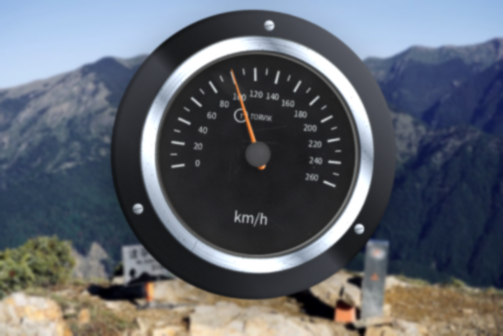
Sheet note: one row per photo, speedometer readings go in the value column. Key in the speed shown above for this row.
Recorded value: 100 km/h
